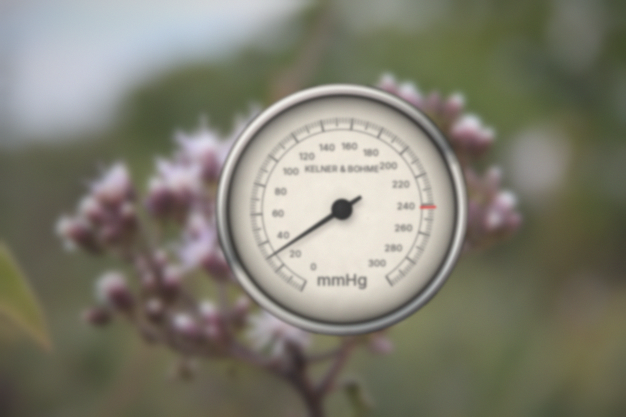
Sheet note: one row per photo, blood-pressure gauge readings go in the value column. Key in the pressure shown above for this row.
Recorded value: 30 mmHg
